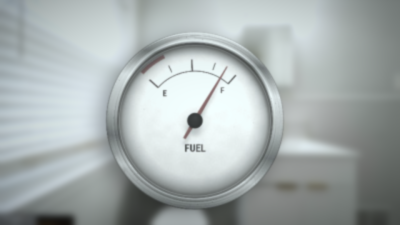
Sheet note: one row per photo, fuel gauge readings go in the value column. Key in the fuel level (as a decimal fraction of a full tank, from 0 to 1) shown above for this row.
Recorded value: 0.875
